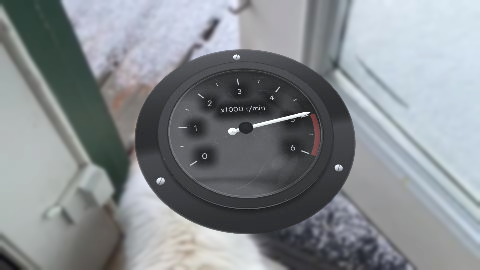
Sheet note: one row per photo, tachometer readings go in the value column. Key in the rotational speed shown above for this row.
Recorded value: 5000 rpm
